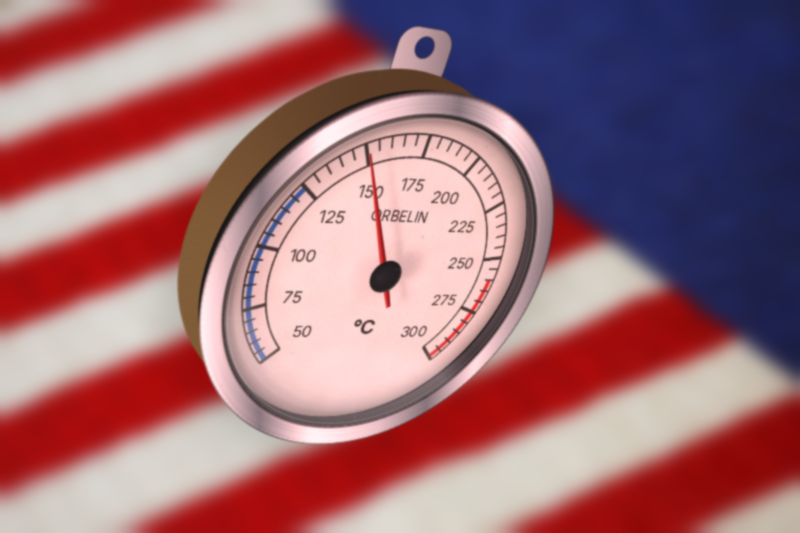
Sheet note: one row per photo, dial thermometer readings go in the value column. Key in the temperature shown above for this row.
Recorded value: 150 °C
